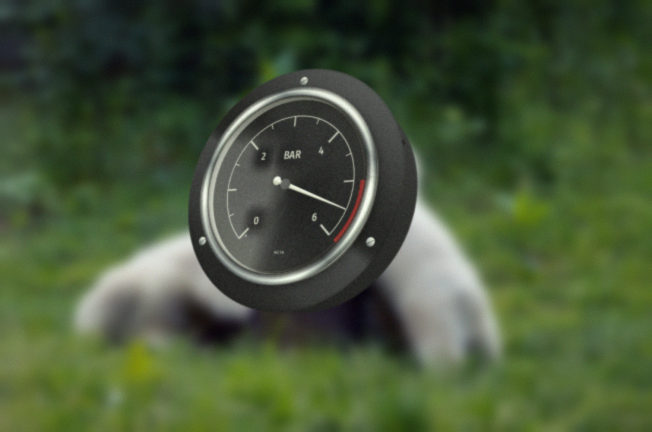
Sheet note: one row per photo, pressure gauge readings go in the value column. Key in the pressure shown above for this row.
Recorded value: 5.5 bar
